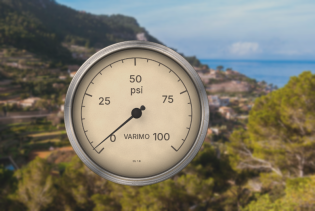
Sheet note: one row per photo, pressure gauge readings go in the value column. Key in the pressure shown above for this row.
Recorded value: 2.5 psi
